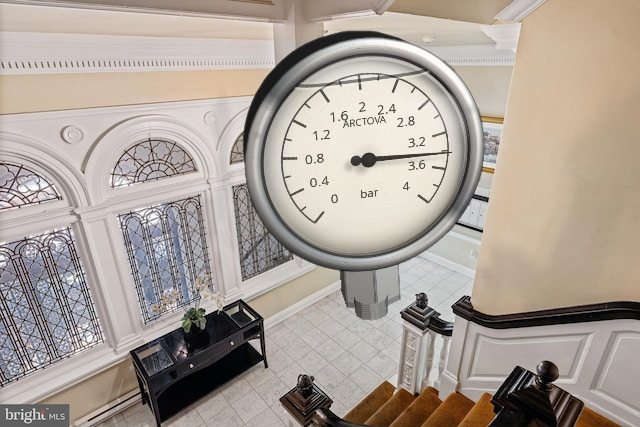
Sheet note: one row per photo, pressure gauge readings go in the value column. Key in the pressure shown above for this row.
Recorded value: 3.4 bar
